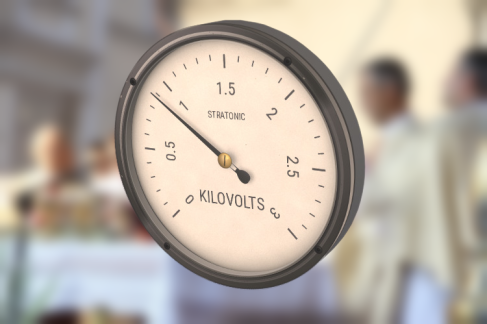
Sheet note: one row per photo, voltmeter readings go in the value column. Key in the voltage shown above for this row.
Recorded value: 0.9 kV
